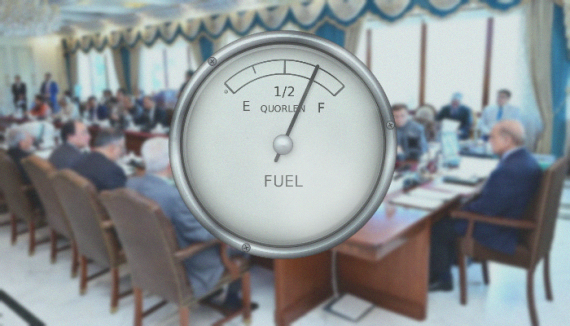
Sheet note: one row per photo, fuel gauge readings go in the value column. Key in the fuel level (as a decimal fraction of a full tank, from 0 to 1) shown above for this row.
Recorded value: 0.75
